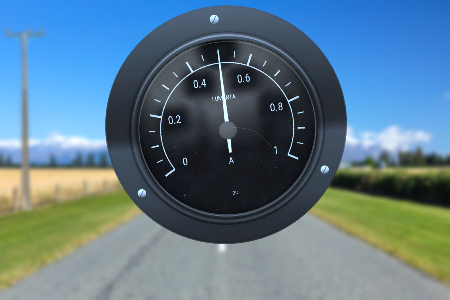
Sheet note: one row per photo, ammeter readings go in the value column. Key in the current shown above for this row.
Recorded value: 0.5 A
